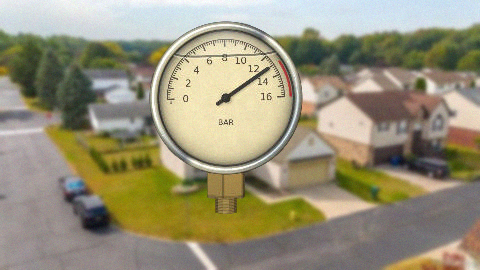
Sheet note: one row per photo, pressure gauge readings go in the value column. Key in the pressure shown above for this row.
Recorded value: 13 bar
